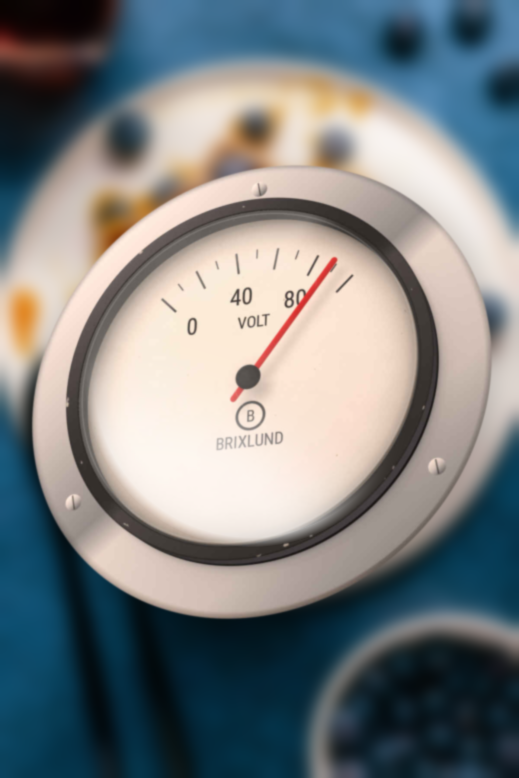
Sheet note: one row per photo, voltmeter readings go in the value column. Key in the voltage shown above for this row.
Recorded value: 90 V
